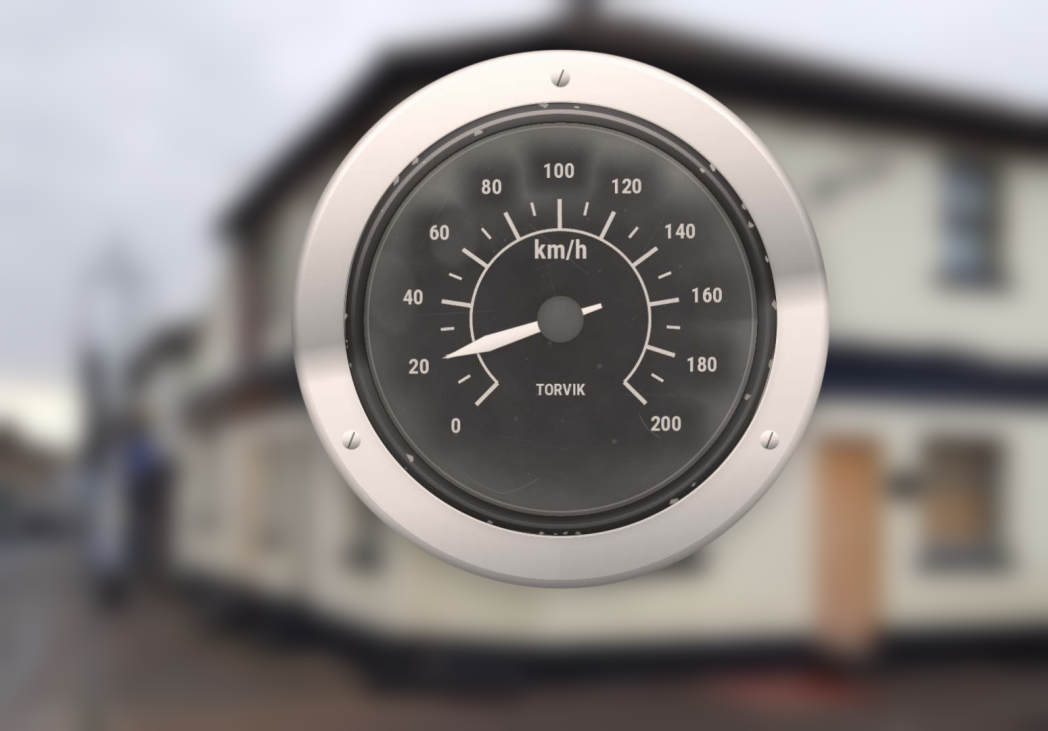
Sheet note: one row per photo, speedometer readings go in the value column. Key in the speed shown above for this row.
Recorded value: 20 km/h
